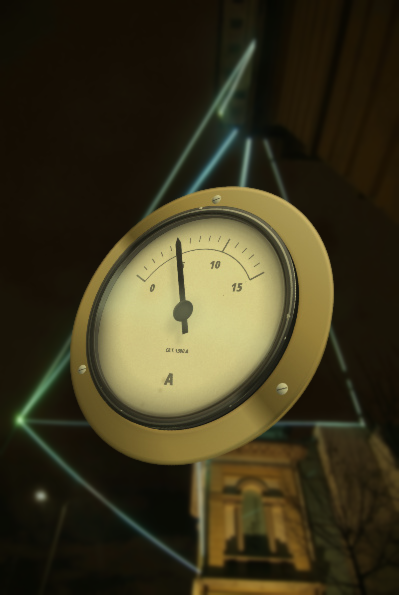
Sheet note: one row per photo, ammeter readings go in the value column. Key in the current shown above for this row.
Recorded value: 5 A
